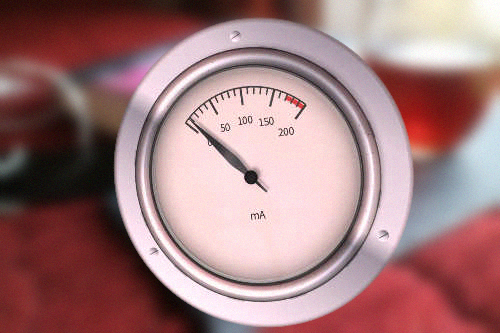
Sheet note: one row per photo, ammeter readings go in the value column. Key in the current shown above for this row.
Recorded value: 10 mA
